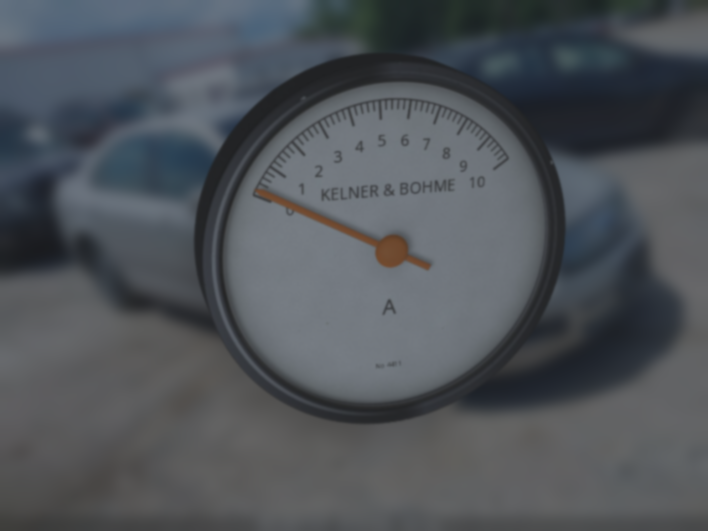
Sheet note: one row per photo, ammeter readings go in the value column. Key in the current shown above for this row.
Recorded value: 0.2 A
